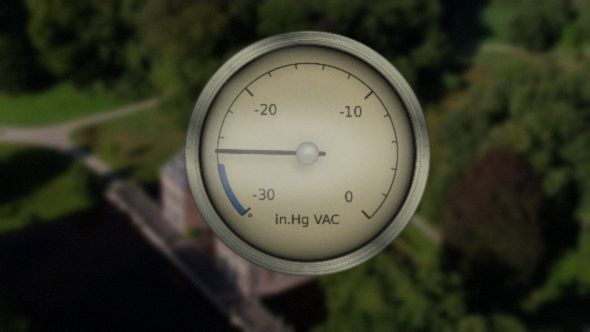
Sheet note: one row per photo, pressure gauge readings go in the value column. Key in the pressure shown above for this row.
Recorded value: -25 inHg
